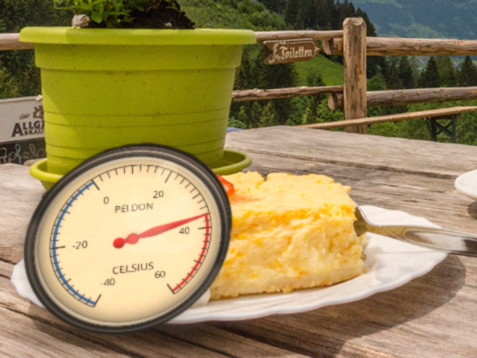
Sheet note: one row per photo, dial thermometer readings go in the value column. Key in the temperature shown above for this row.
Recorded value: 36 °C
